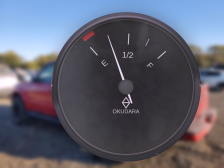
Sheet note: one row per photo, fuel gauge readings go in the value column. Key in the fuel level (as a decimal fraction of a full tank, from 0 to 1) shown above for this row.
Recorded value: 0.25
